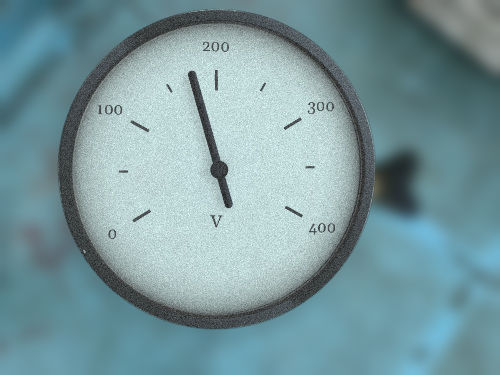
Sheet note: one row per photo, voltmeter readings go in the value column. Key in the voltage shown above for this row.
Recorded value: 175 V
